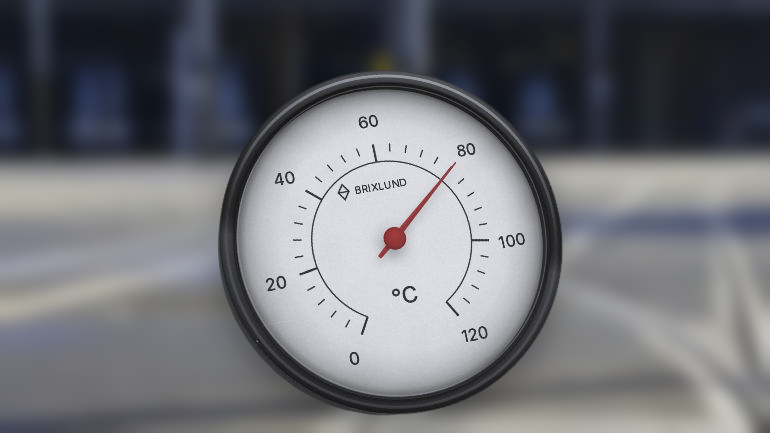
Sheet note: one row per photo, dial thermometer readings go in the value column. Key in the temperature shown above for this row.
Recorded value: 80 °C
